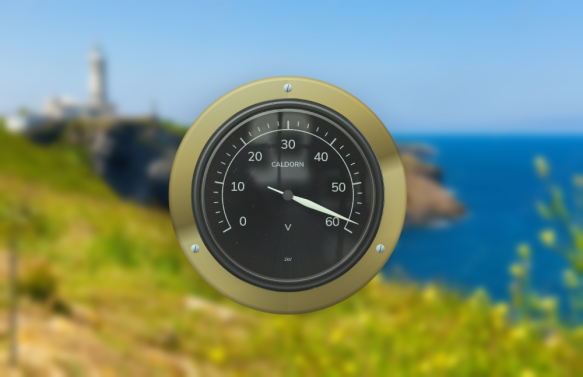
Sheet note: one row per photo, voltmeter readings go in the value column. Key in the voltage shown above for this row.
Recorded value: 58 V
